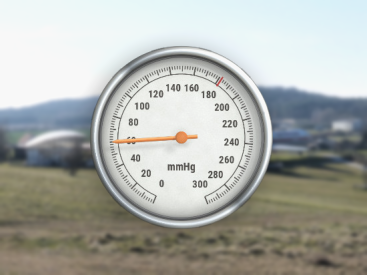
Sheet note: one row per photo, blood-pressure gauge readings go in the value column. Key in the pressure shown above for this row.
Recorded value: 60 mmHg
